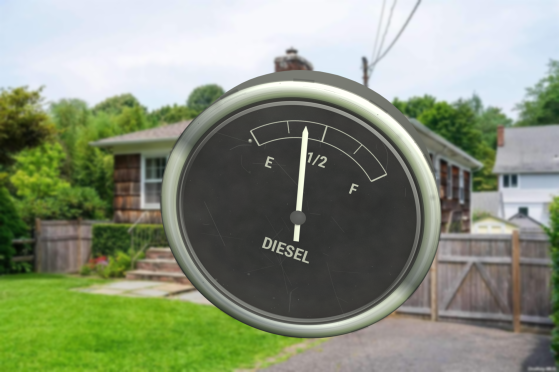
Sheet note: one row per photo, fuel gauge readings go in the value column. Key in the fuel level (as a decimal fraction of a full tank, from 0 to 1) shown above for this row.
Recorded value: 0.375
